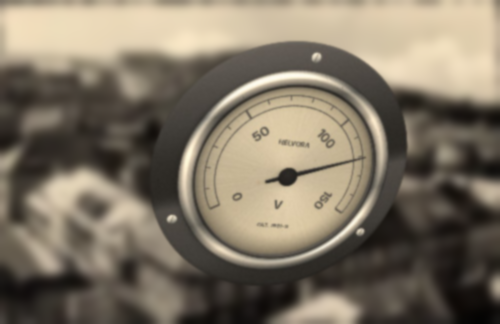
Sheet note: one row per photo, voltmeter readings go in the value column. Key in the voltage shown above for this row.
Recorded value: 120 V
